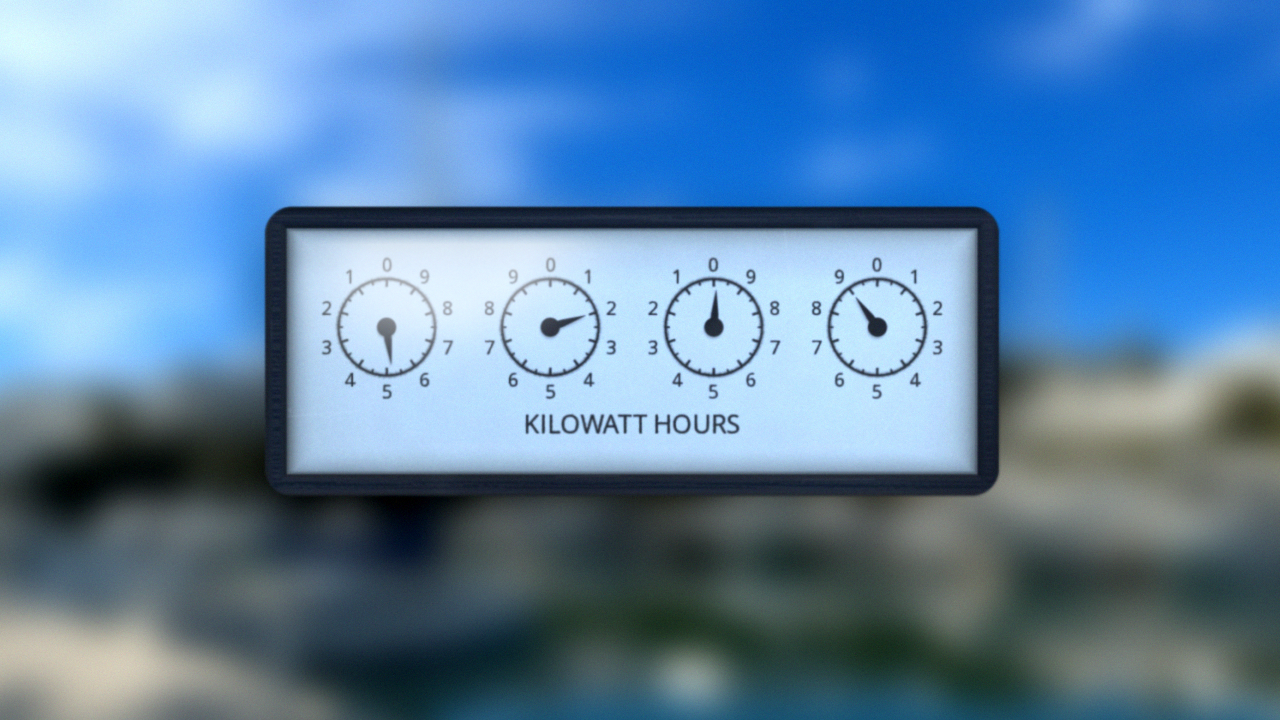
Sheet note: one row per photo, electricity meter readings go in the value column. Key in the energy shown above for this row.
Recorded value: 5199 kWh
